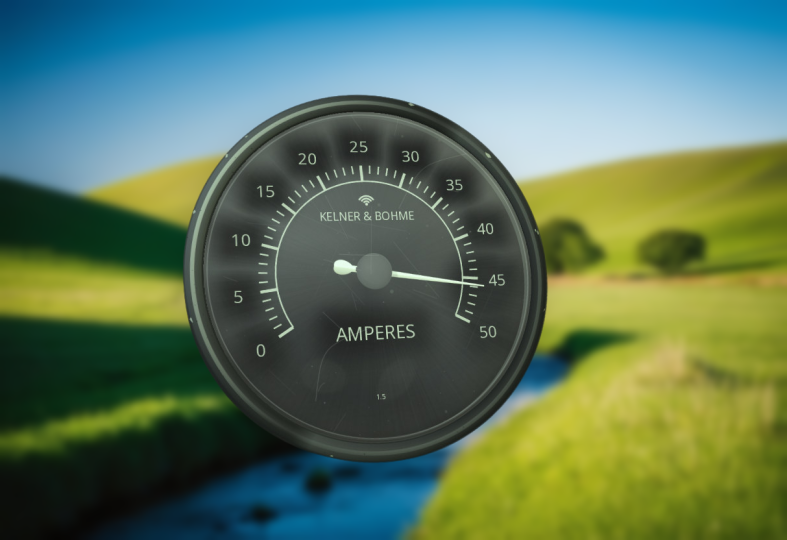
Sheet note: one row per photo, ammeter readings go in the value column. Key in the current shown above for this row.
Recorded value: 46 A
